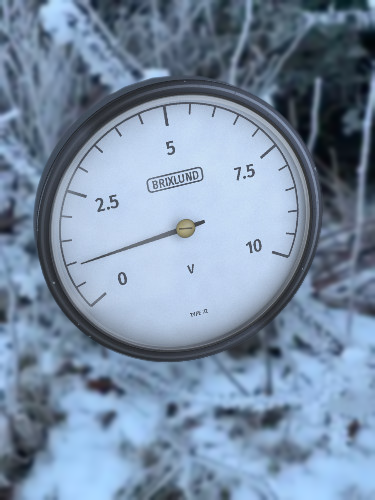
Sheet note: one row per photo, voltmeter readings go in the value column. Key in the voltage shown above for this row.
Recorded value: 1 V
